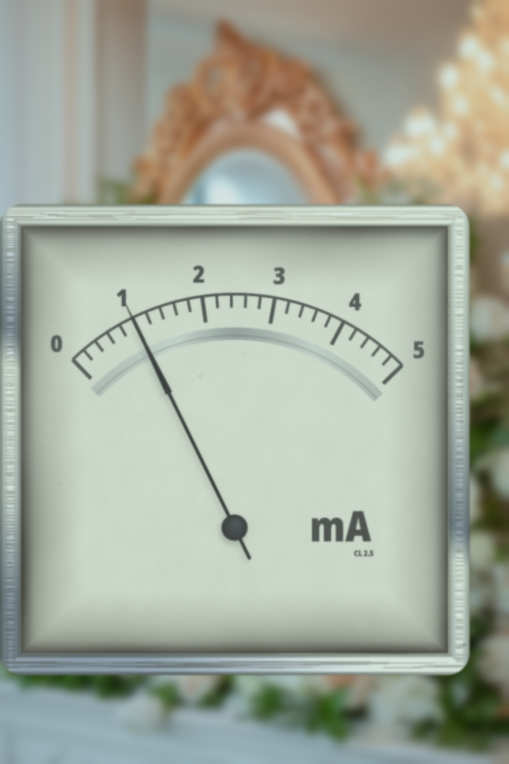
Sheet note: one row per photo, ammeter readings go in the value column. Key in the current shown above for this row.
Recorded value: 1 mA
